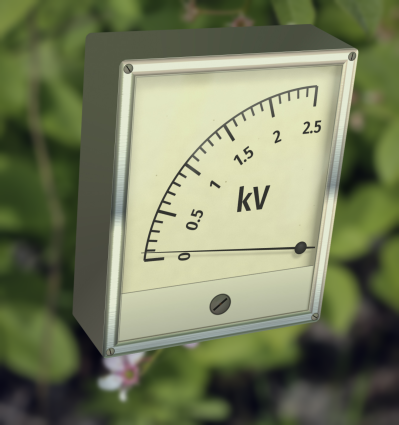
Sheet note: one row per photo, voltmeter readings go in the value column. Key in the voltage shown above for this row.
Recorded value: 0.1 kV
